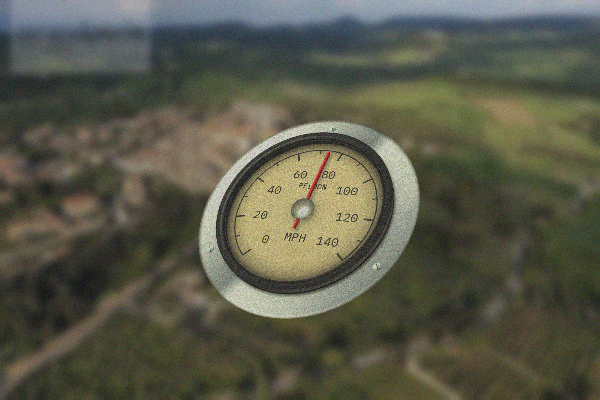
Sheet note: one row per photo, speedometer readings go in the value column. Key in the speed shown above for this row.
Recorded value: 75 mph
